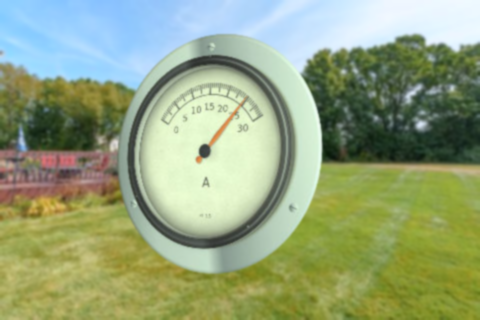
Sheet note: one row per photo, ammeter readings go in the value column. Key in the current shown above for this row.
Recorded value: 25 A
